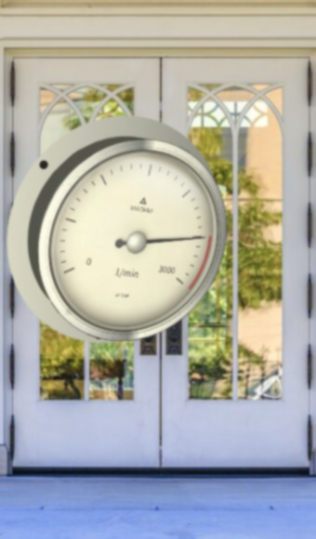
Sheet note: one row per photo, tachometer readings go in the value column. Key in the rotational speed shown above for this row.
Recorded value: 2500 rpm
